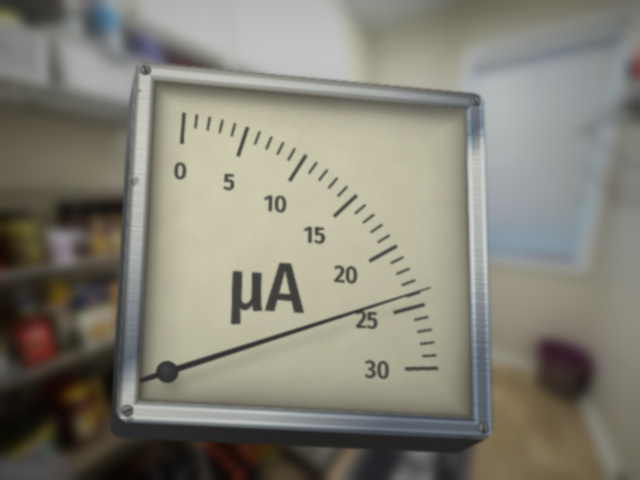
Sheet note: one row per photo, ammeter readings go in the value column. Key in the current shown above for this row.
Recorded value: 24 µA
